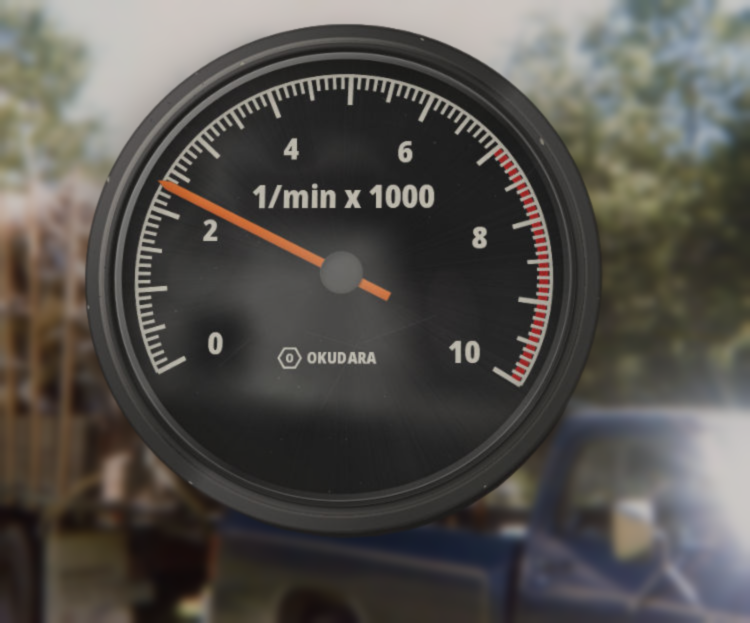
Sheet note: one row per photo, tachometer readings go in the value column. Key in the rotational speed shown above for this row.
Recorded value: 2300 rpm
